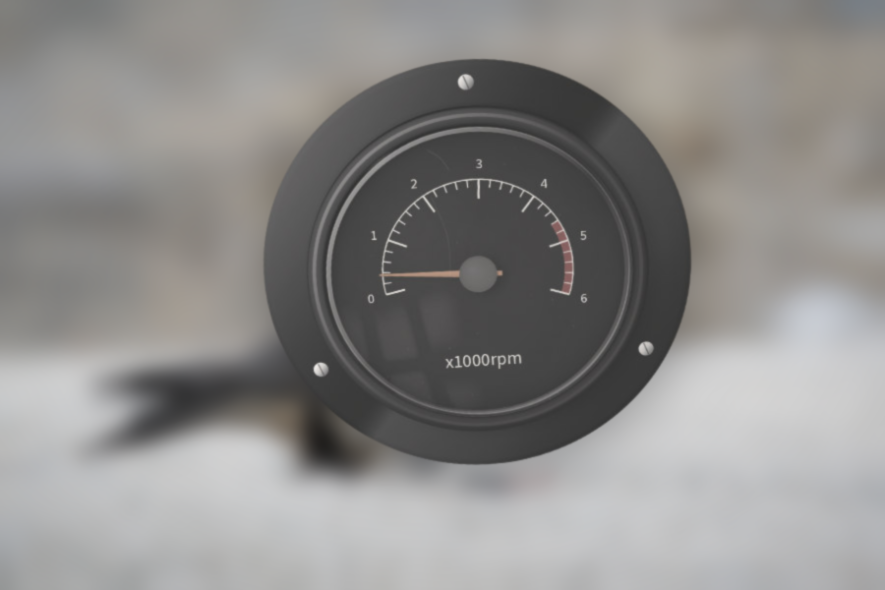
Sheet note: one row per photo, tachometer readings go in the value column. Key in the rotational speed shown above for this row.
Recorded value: 400 rpm
